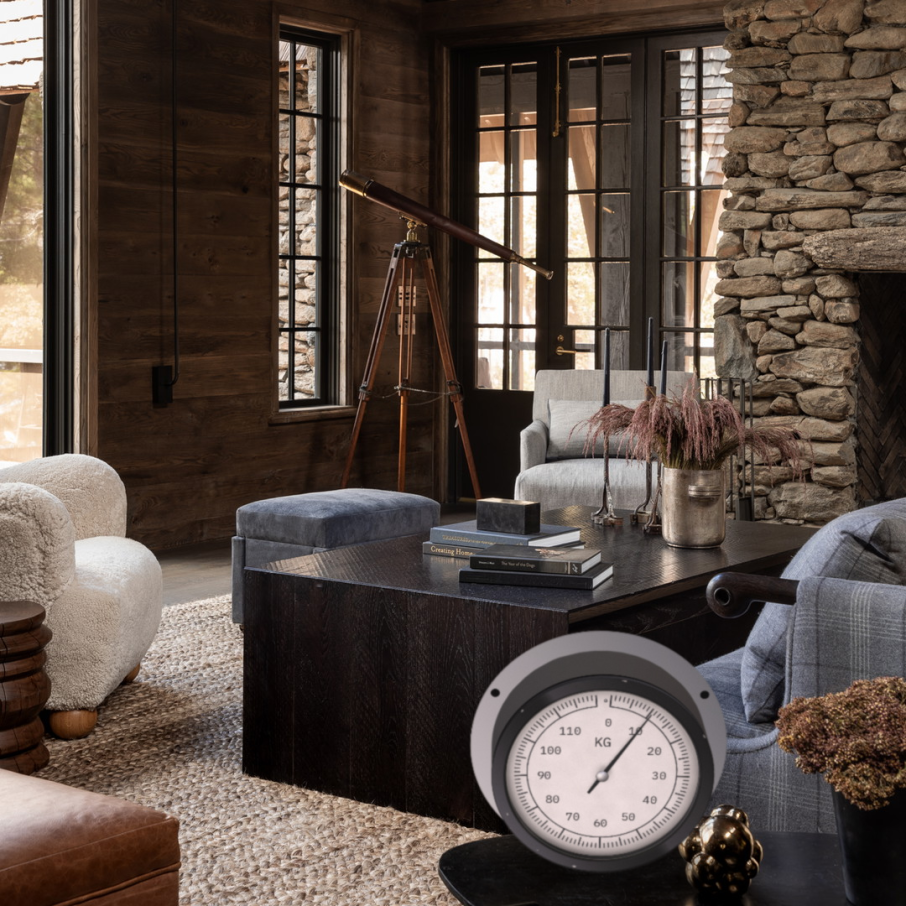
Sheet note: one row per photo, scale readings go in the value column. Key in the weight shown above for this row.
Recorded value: 10 kg
